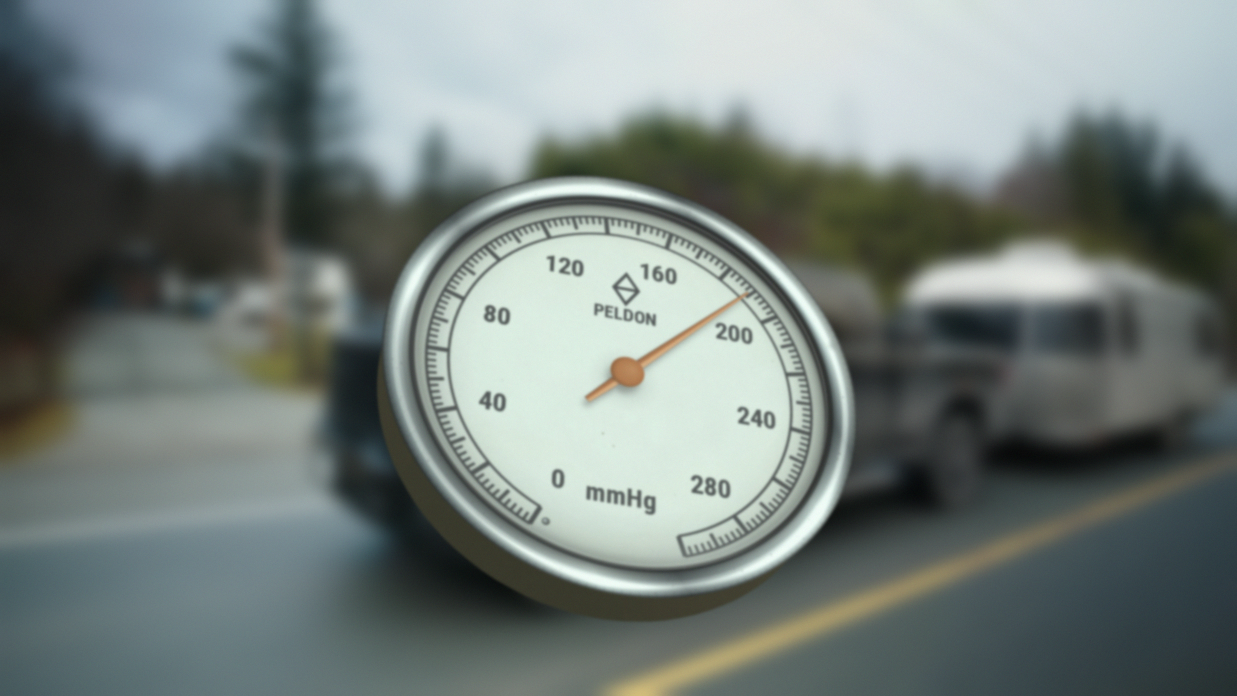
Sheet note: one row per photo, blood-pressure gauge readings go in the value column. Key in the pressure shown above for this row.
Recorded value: 190 mmHg
